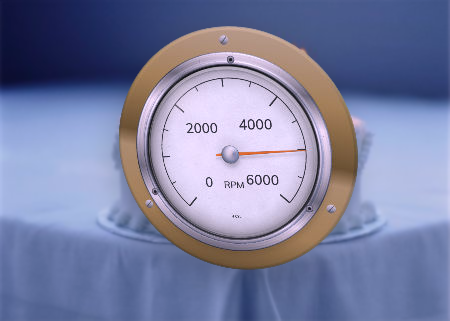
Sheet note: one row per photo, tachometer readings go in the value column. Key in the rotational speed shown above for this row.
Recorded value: 5000 rpm
